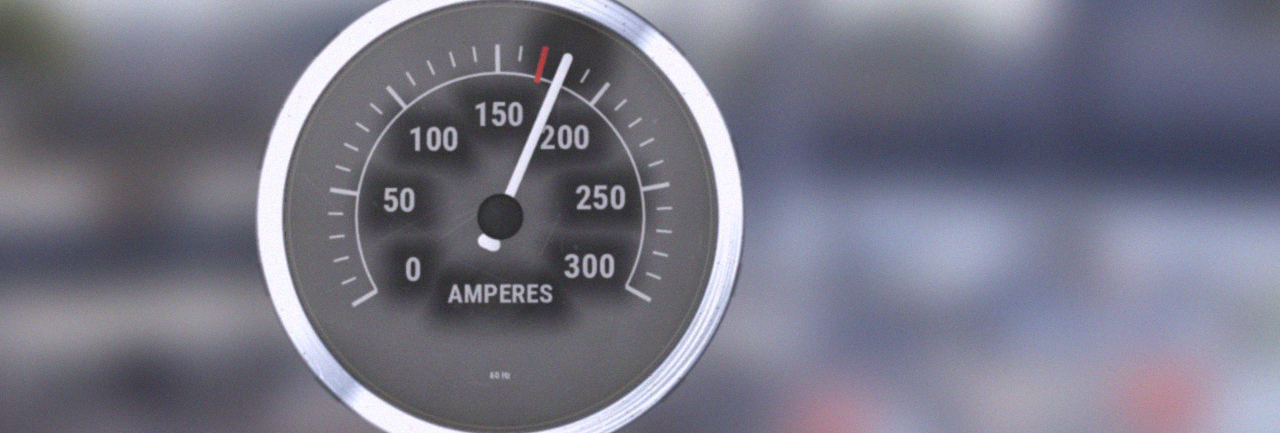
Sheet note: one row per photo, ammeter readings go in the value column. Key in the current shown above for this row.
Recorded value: 180 A
